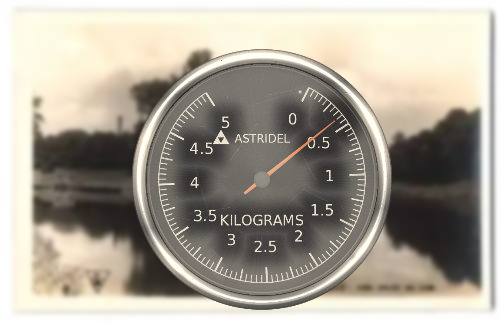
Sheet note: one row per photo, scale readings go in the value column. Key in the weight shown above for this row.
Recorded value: 0.4 kg
